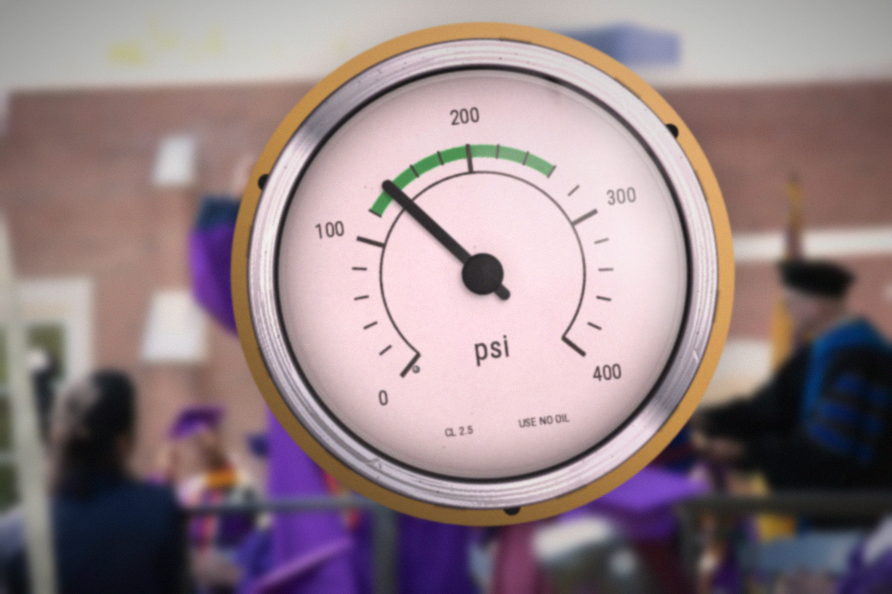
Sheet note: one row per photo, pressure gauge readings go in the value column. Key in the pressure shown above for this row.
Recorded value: 140 psi
